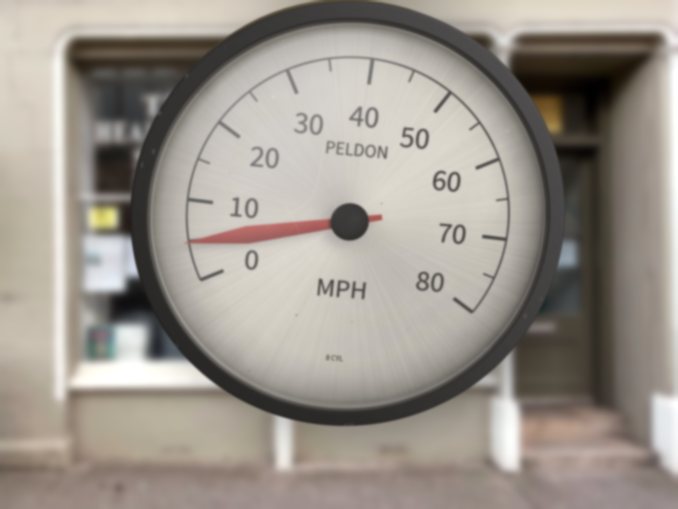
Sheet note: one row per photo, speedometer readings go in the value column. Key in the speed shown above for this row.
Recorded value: 5 mph
